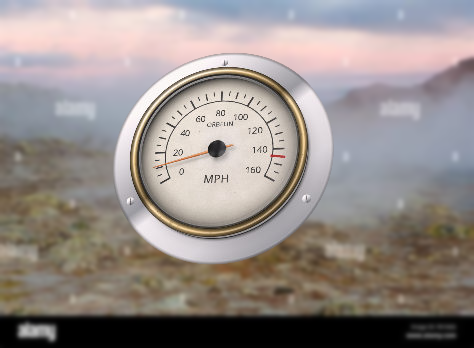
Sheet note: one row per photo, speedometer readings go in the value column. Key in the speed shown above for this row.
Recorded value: 10 mph
